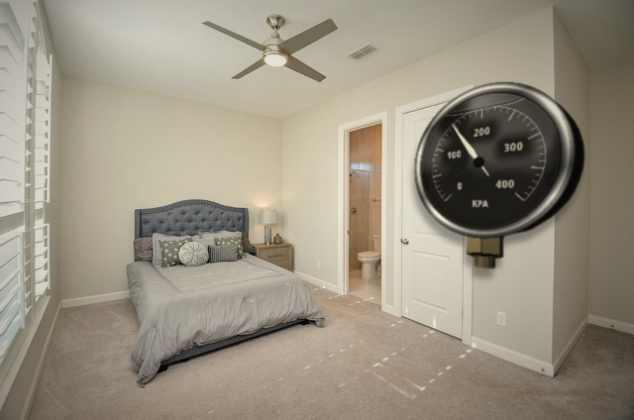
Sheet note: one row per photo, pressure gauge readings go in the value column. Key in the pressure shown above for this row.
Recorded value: 150 kPa
